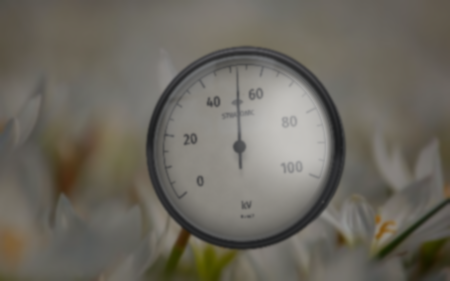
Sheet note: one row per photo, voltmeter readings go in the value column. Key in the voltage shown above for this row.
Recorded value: 52.5 kV
